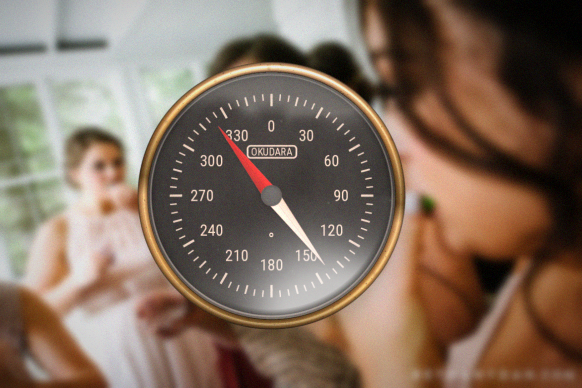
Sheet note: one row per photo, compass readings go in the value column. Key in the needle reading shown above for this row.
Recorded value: 322.5 °
